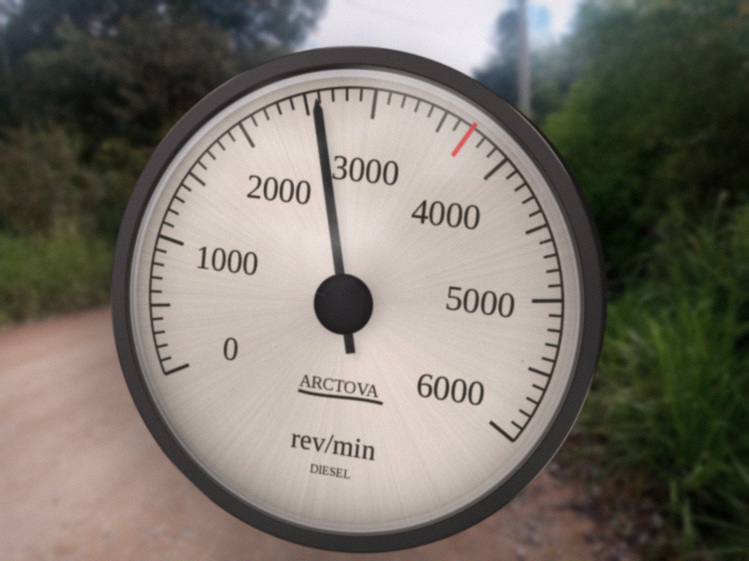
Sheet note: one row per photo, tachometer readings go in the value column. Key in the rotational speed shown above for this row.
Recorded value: 2600 rpm
